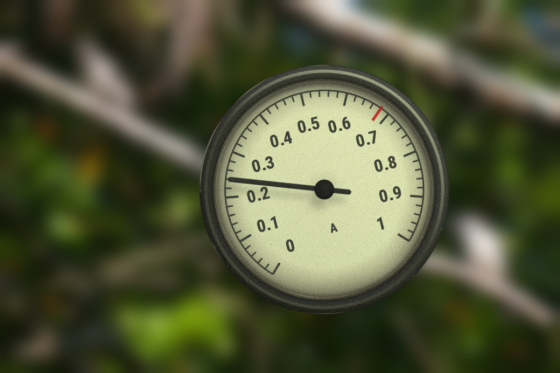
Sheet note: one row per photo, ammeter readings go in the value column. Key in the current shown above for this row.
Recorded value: 0.24 A
